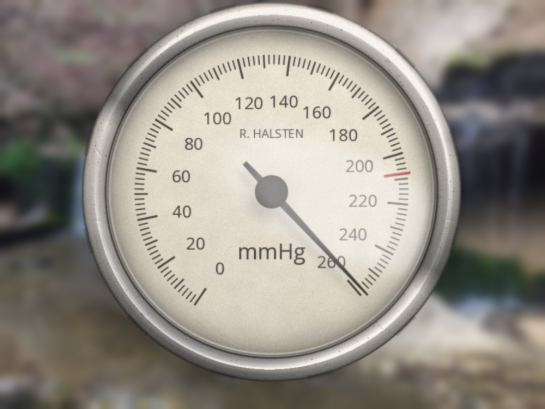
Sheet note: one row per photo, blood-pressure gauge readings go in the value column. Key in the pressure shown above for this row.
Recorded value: 258 mmHg
